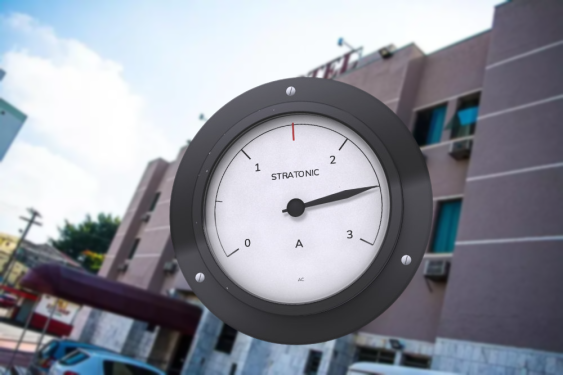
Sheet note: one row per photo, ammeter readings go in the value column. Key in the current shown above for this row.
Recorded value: 2.5 A
